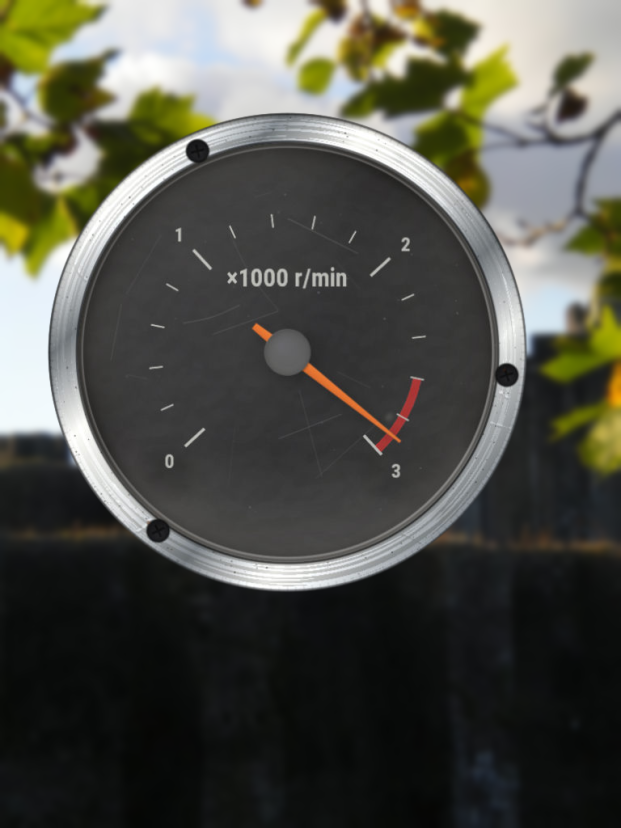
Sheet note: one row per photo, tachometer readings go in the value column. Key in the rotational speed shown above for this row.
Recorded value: 2900 rpm
